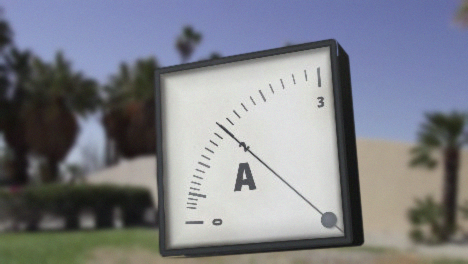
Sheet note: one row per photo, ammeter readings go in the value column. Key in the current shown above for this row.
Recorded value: 2 A
